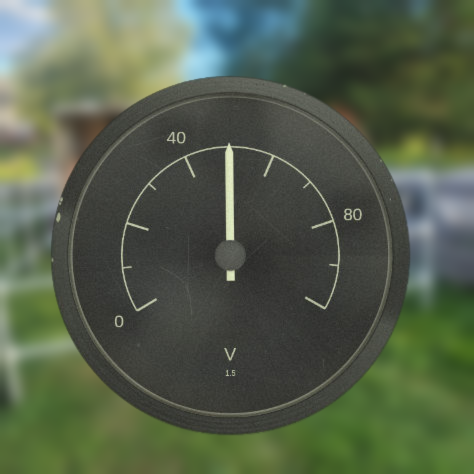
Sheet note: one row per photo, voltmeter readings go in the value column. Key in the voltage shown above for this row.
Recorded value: 50 V
